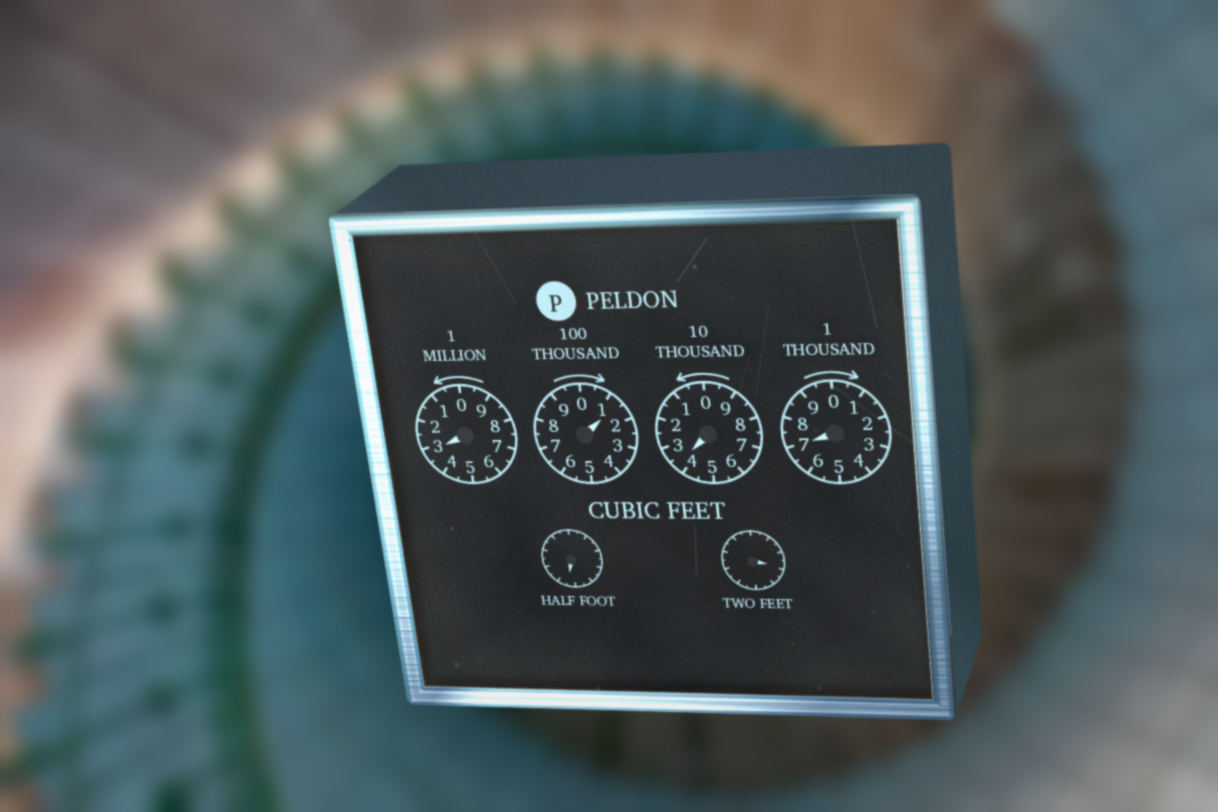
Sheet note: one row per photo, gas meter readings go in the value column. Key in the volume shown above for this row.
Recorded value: 313700 ft³
